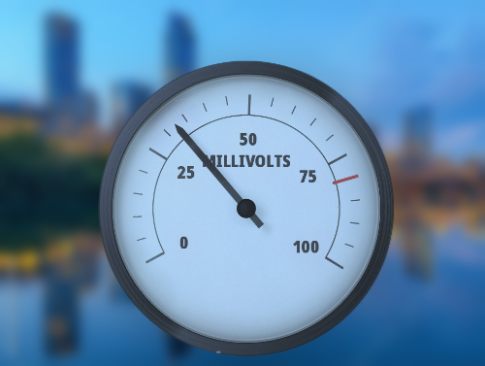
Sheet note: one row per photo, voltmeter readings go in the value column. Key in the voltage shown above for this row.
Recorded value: 32.5 mV
